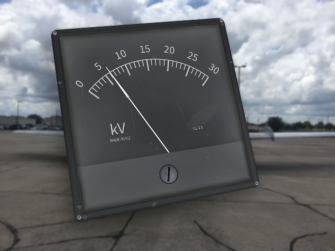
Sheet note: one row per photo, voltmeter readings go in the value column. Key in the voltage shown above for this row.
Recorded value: 6 kV
